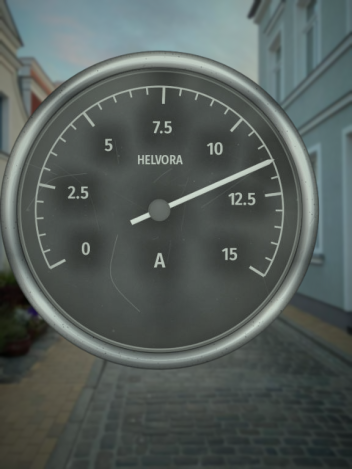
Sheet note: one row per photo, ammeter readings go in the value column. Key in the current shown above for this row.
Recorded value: 11.5 A
